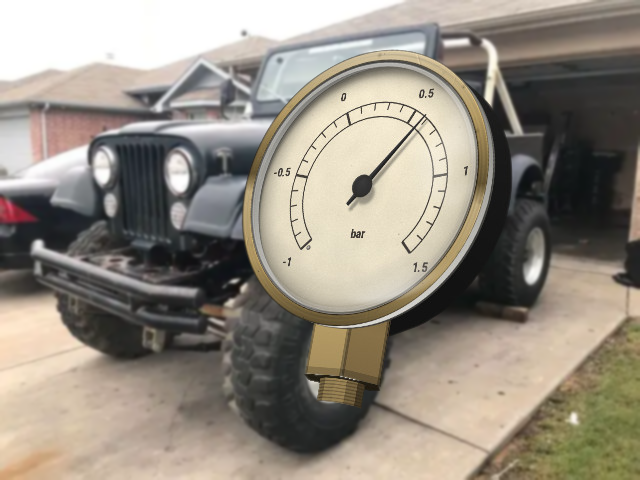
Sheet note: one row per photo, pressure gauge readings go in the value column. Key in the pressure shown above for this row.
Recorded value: 0.6 bar
